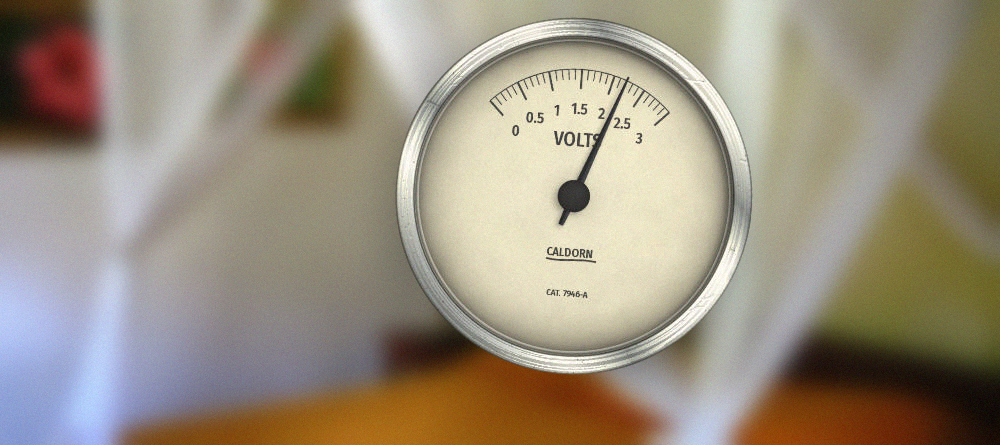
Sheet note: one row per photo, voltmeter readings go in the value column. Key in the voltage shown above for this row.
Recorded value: 2.2 V
